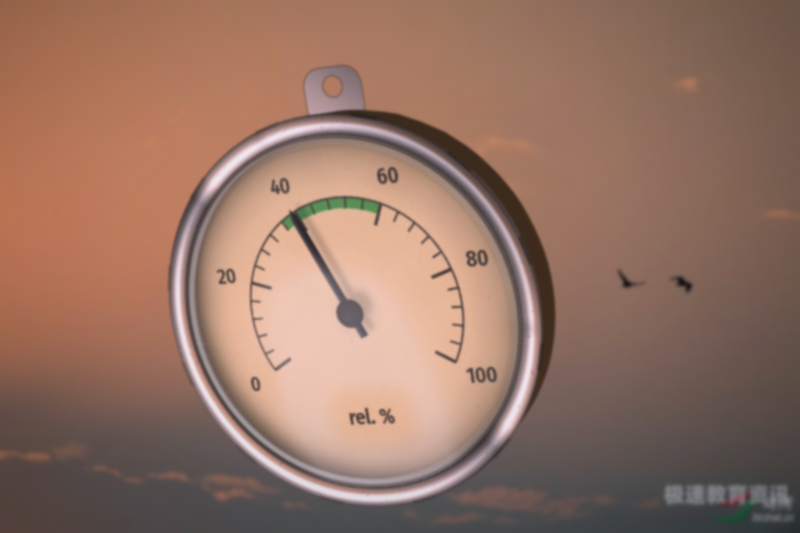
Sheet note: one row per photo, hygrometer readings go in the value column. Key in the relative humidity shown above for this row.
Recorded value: 40 %
